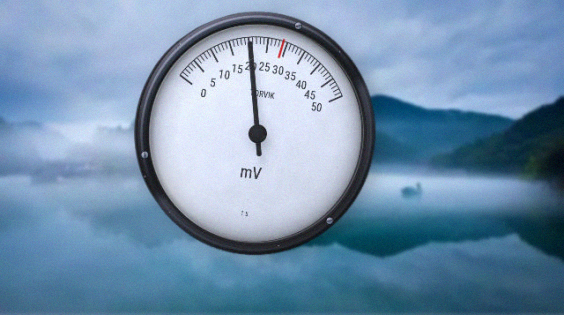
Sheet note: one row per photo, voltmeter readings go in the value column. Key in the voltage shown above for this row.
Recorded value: 20 mV
